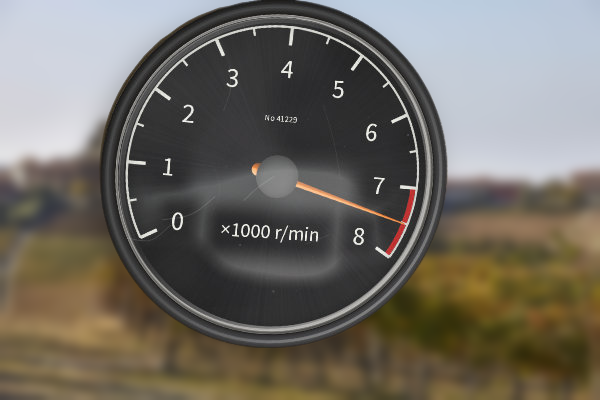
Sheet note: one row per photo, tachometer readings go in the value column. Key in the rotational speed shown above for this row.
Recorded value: 7500 rpm
